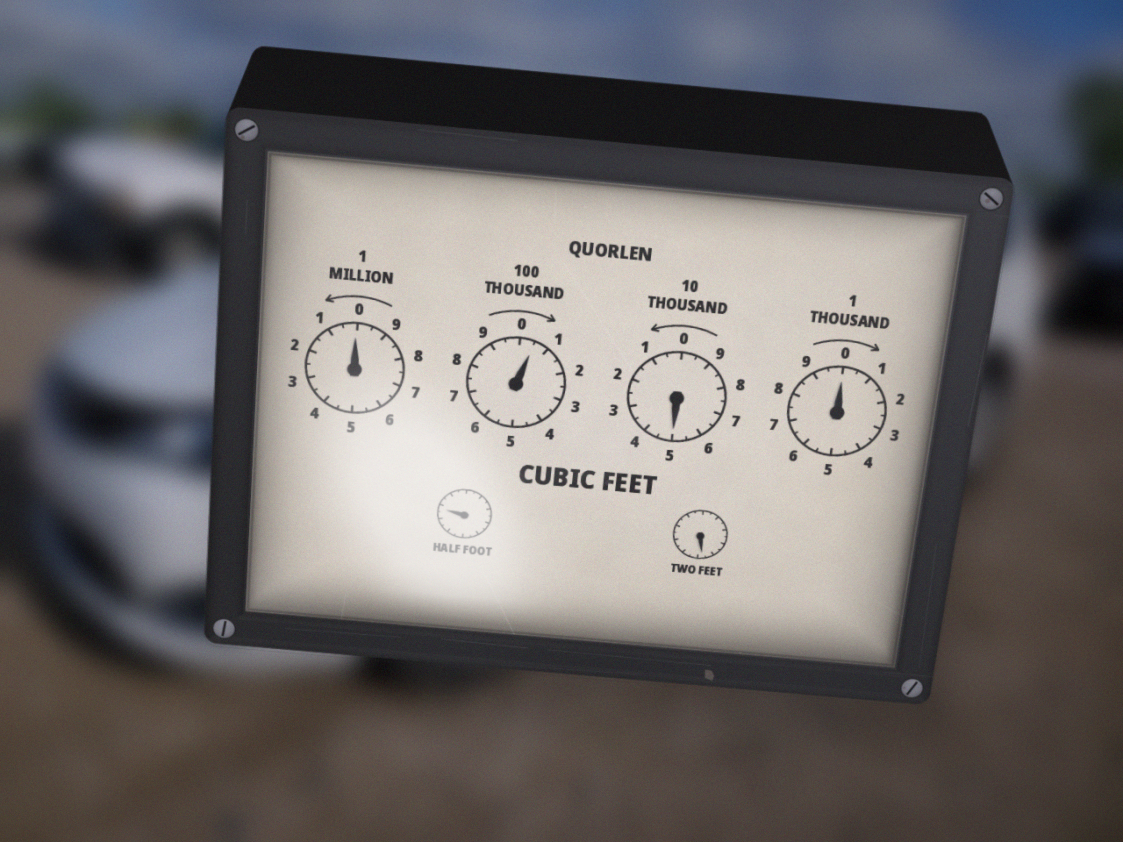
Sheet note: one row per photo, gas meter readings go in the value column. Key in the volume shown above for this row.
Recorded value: 5000 ft³
